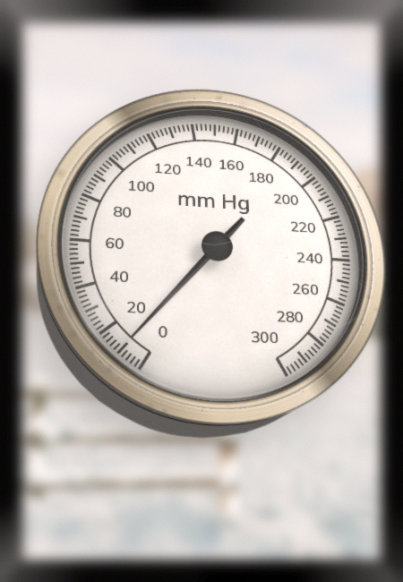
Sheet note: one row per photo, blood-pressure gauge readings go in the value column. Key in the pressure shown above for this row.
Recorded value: 10 mmHg
